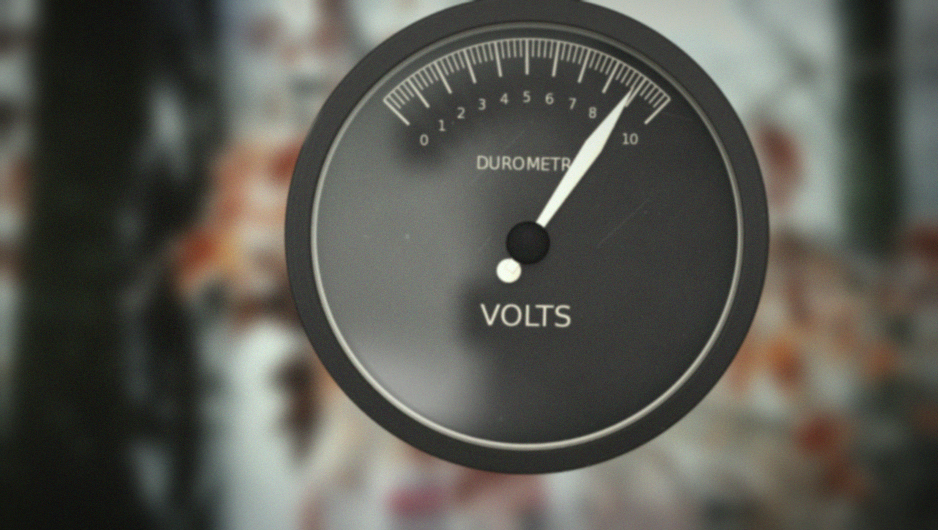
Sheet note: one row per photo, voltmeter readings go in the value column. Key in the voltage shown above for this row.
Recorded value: 8.8 V
